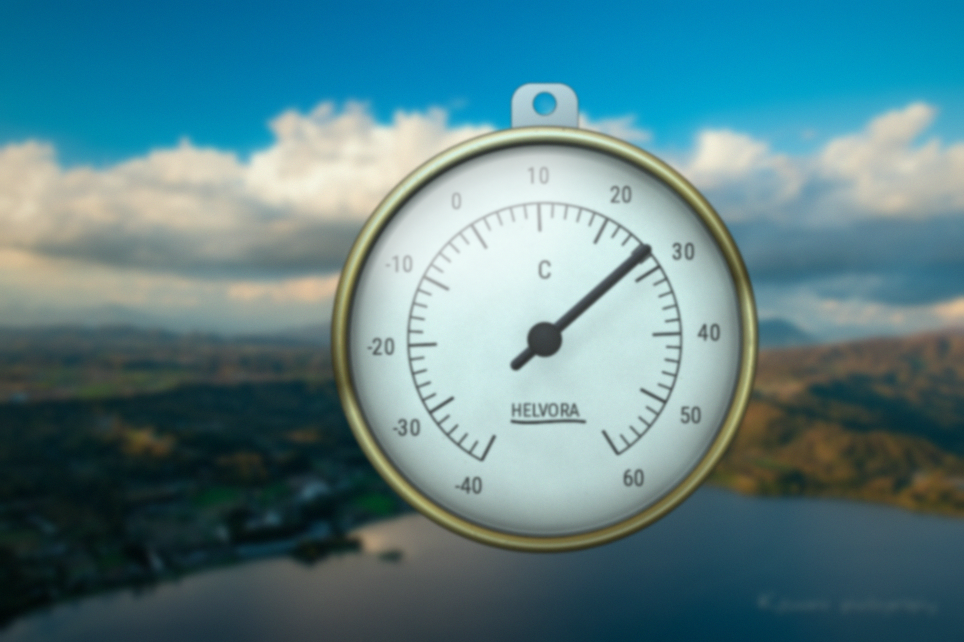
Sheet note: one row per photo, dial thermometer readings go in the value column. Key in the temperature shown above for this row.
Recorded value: 27 °C
